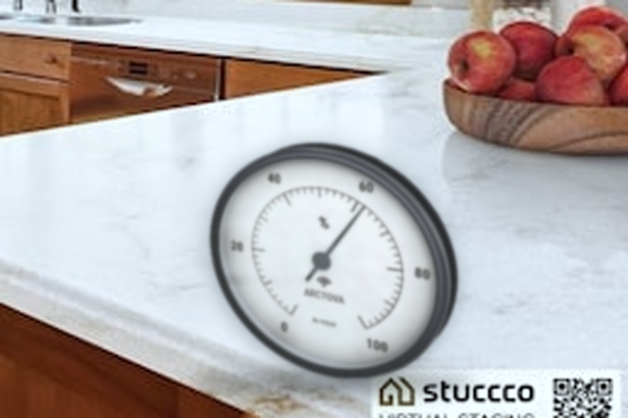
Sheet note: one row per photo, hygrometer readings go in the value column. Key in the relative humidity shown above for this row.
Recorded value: 62 %
